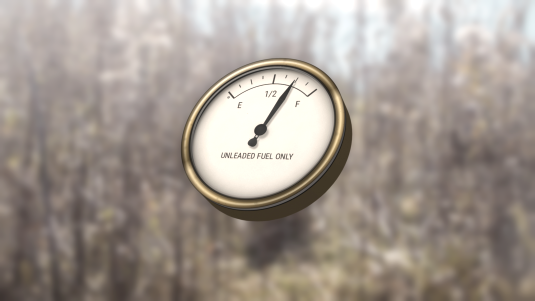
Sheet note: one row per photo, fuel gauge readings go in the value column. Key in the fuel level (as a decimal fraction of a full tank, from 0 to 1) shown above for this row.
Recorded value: 0.75
